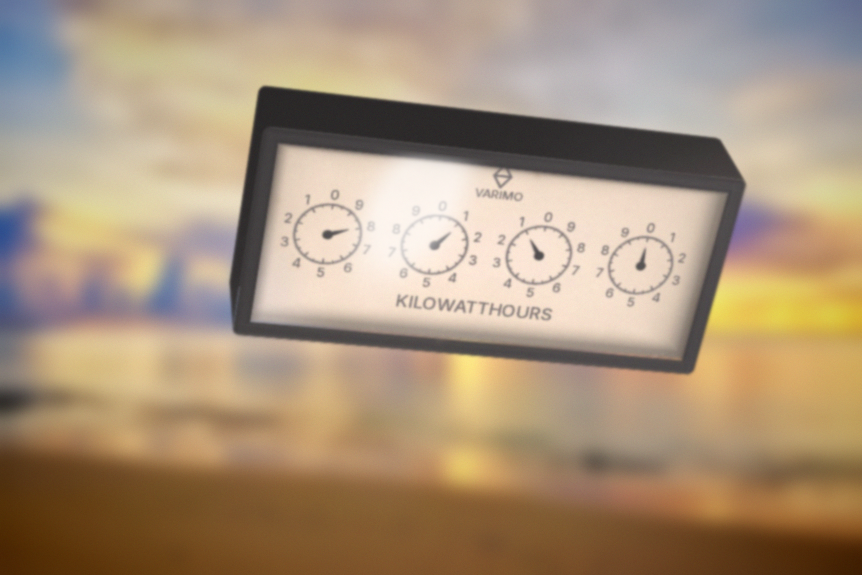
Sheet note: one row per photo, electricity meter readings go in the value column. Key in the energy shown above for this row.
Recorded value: 8110 kWh
